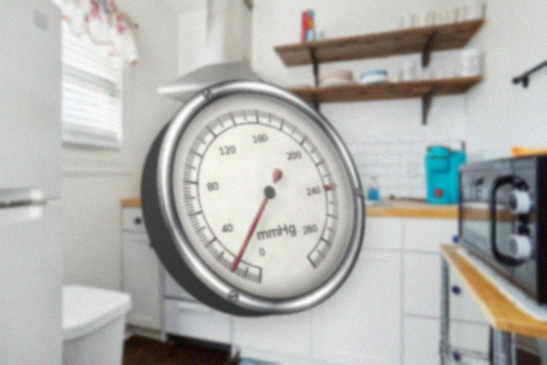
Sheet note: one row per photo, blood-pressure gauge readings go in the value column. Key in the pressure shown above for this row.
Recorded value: 20 mmHg
